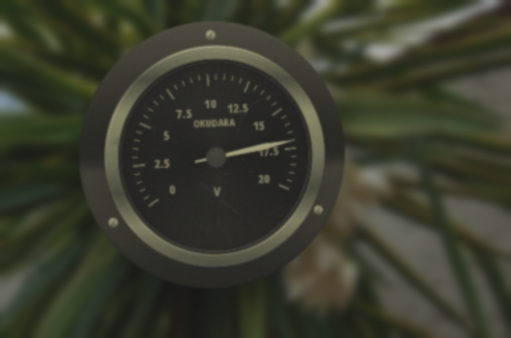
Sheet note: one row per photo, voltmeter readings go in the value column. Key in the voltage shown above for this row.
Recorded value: 17 V
